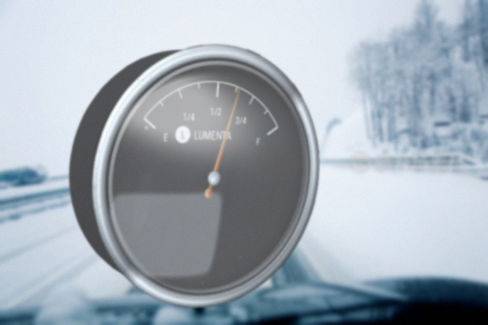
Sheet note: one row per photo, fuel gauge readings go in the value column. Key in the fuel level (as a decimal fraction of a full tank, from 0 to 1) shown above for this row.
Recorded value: 0.625
